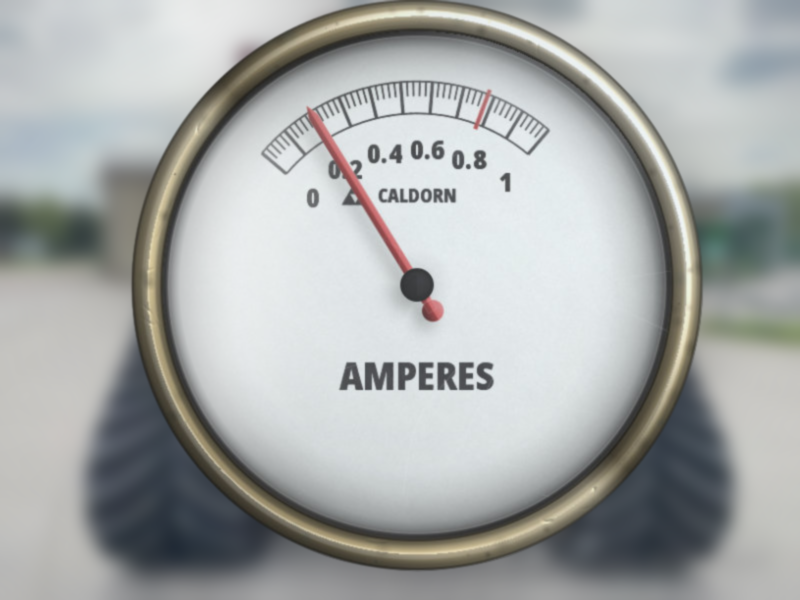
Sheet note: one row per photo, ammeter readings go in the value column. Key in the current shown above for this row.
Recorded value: 0.2 A
